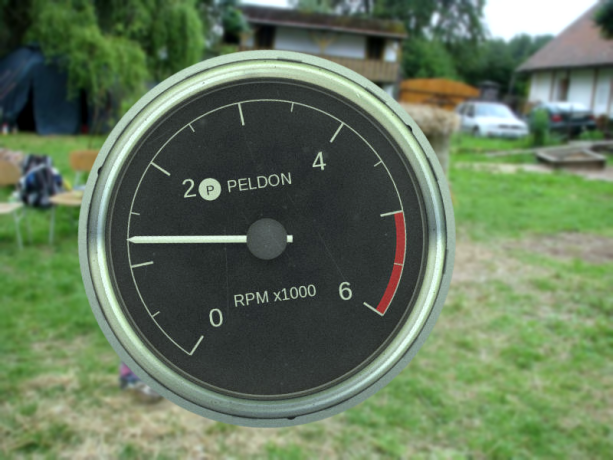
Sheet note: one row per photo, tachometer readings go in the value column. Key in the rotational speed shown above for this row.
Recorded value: 1250 rpm
